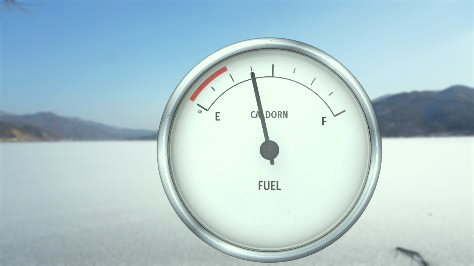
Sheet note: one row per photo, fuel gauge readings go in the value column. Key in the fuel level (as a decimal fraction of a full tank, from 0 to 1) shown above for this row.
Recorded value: 0.375
